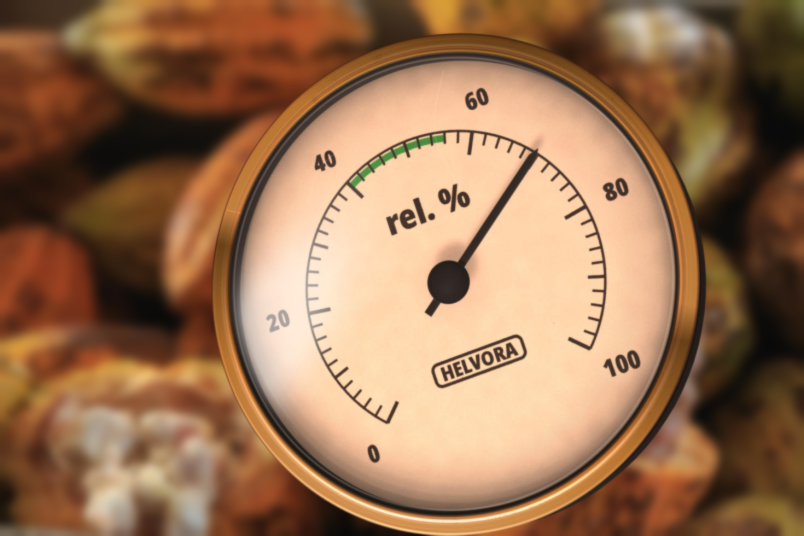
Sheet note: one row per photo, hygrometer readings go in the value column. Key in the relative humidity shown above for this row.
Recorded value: 70 %
